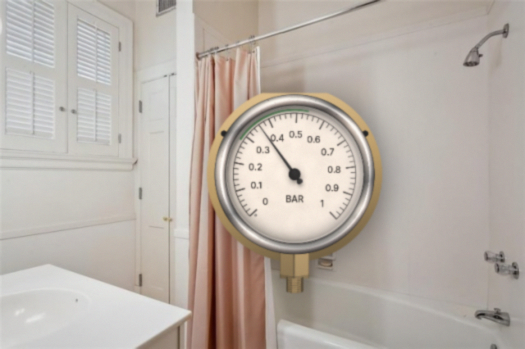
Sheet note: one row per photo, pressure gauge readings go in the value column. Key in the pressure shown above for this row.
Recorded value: 0.36 bar
